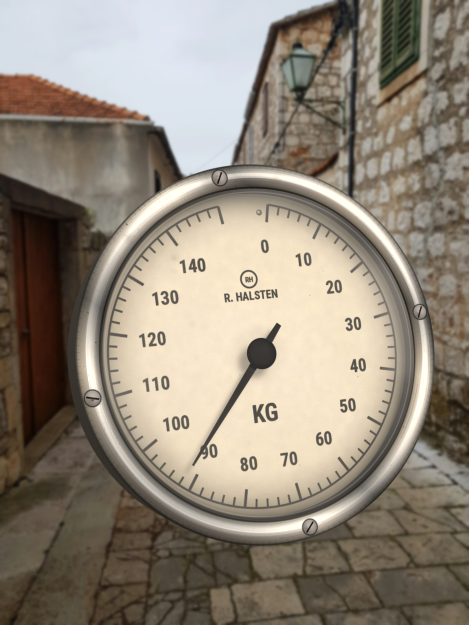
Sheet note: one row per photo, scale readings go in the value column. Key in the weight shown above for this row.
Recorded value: 92 kg
